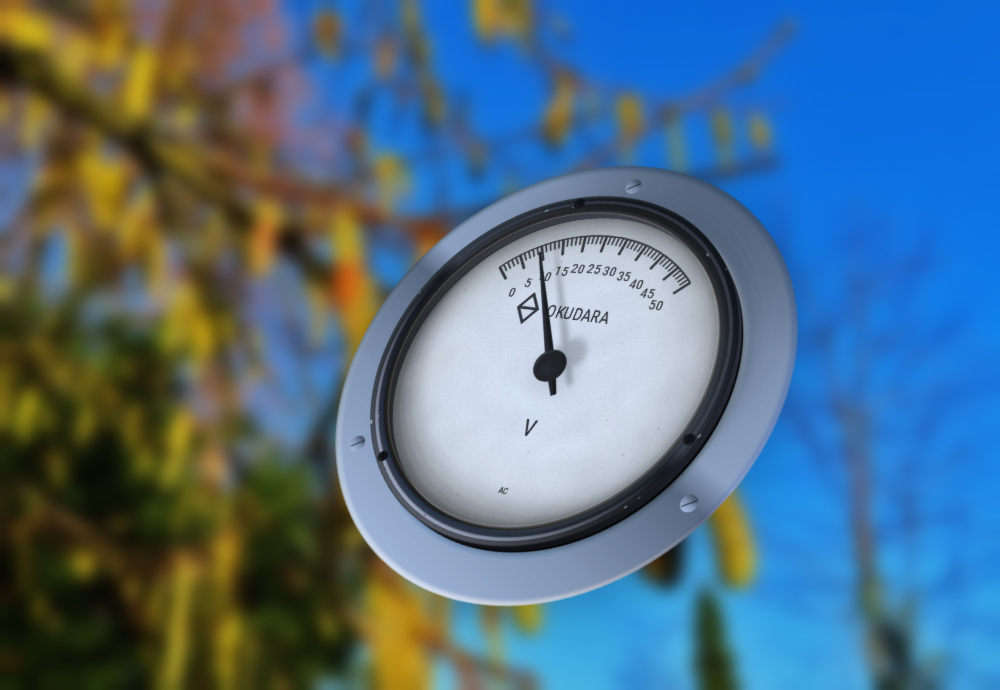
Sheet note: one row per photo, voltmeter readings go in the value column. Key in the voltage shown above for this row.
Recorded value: 10 V
